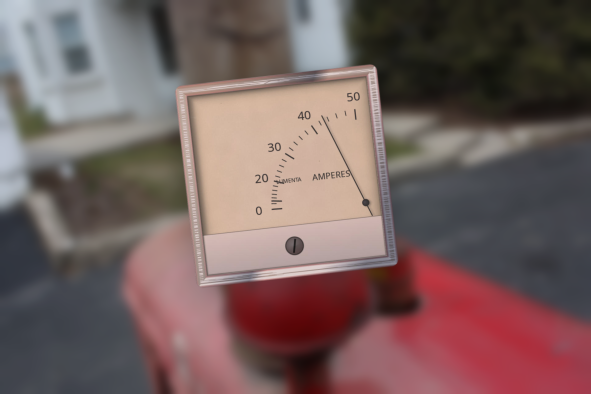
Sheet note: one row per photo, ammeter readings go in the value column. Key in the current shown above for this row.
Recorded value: 43 A
